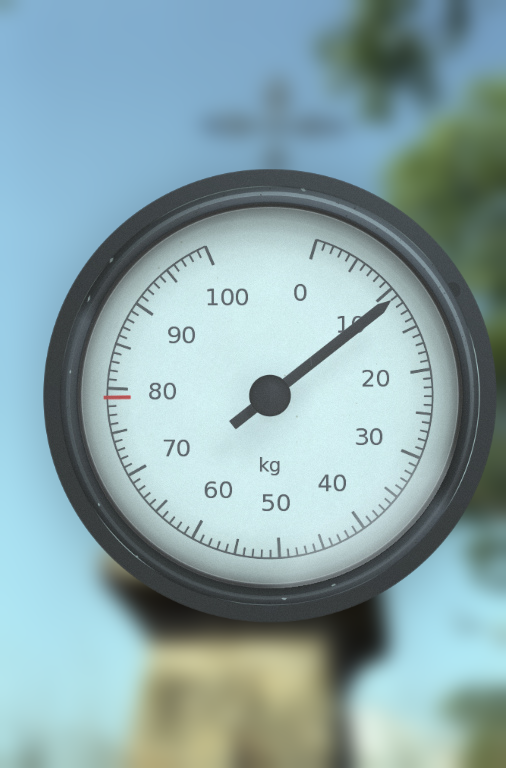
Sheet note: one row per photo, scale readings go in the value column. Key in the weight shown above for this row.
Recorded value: 11 kg
